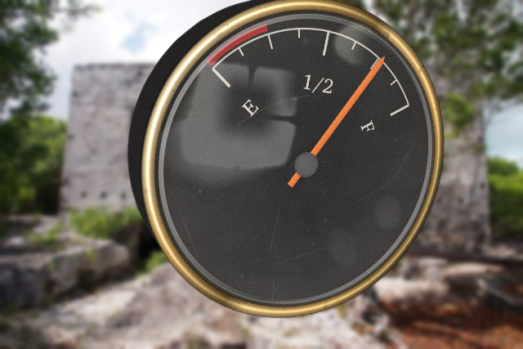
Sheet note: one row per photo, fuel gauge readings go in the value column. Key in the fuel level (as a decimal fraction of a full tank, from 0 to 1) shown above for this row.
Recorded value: 0.75
